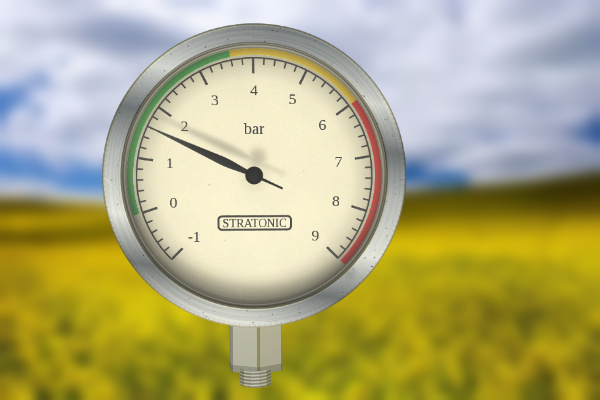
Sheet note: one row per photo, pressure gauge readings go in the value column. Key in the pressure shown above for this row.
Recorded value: 1.6 bar
